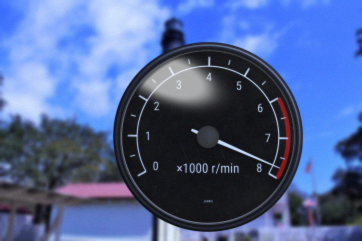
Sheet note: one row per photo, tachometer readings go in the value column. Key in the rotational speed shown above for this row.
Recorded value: 7750 rpm
